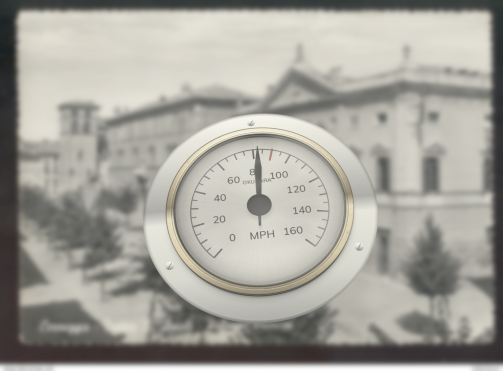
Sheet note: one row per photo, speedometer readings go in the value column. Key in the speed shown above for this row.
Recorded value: 82.5 mph
